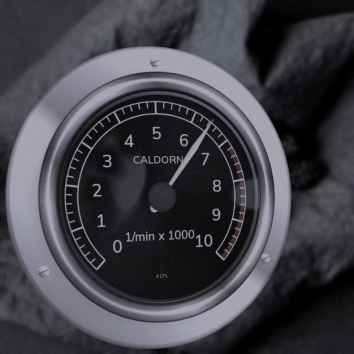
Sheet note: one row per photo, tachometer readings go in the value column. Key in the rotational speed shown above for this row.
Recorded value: 6400 rpm
